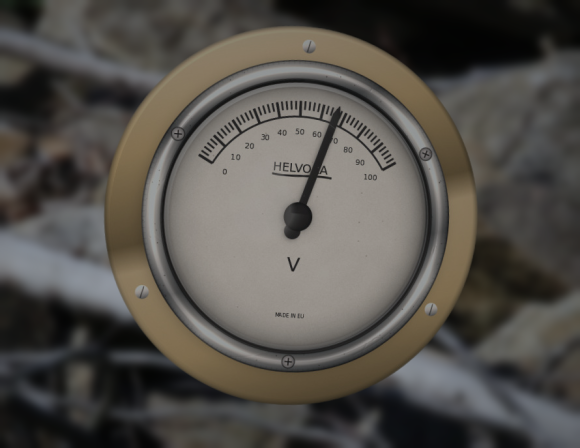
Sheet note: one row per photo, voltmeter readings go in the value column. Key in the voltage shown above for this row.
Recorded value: 66 V
